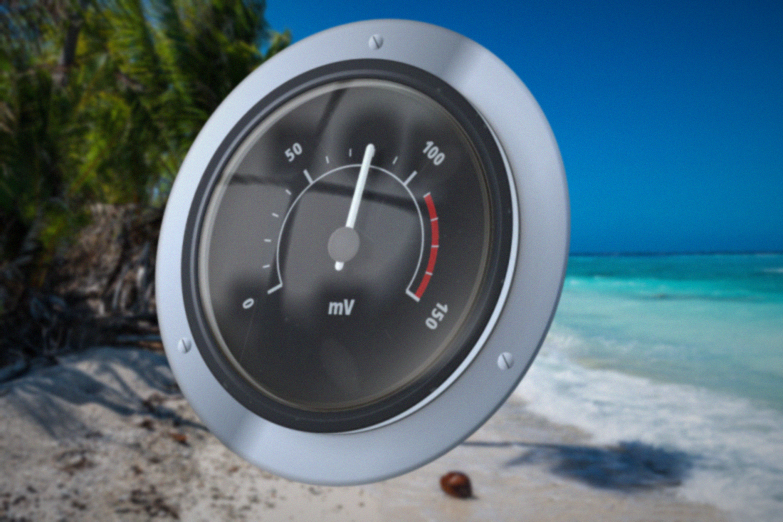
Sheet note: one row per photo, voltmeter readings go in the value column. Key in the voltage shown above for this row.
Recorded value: 80 mV
